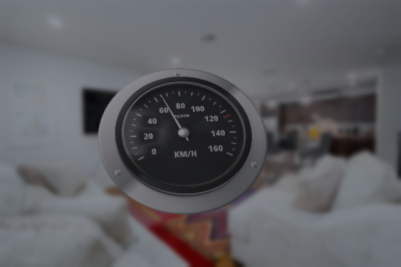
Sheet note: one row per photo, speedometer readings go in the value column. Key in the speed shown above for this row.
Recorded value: 65 km/h
